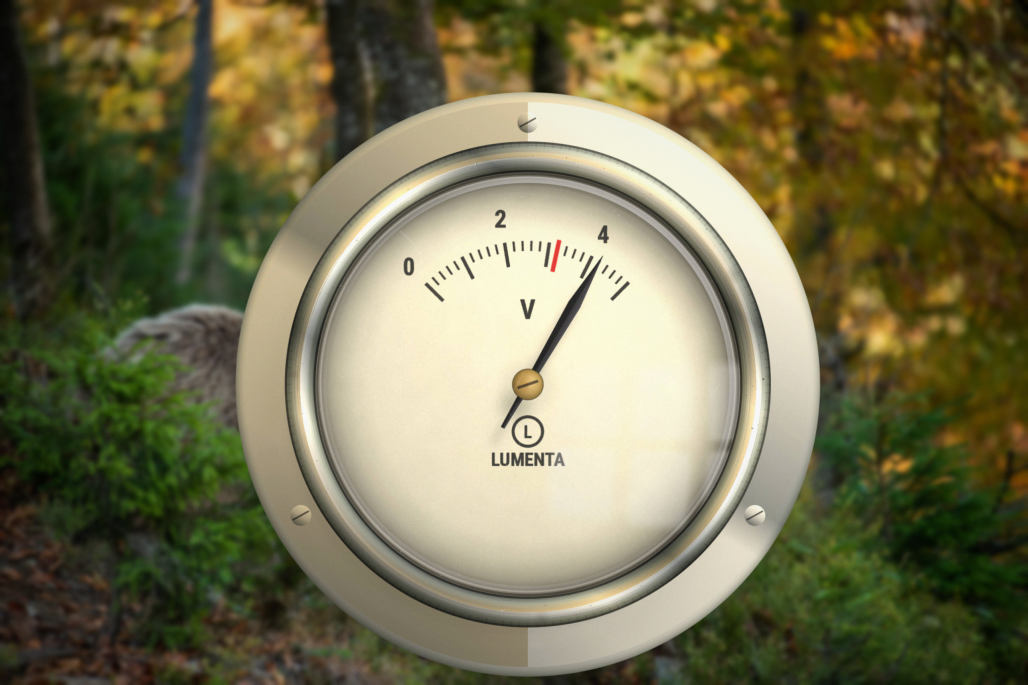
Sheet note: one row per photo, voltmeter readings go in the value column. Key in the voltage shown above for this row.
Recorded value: 4.2 V
